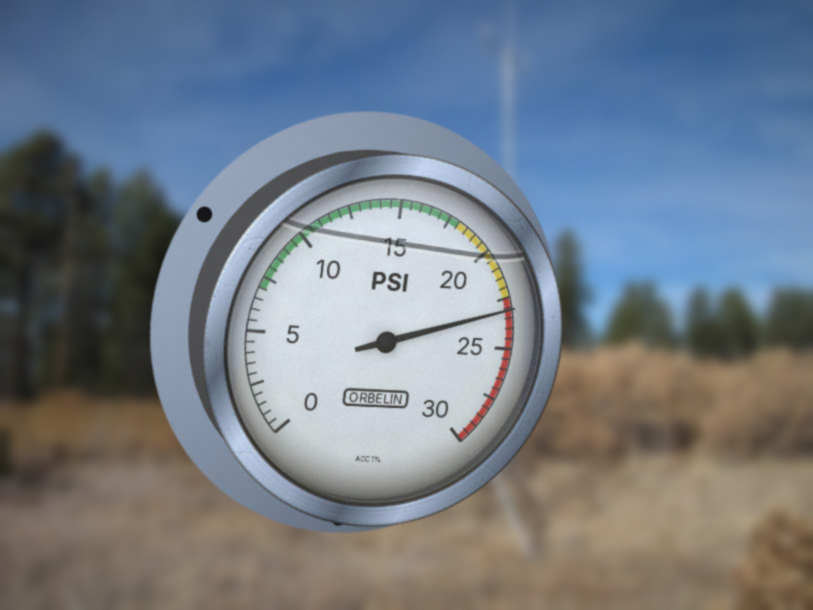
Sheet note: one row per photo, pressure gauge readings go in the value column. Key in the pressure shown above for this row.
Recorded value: 23 psi
